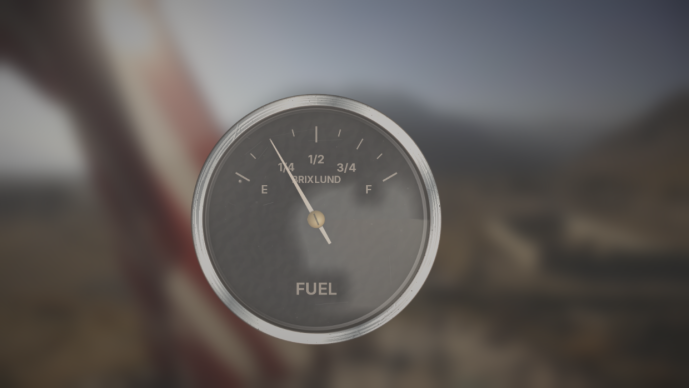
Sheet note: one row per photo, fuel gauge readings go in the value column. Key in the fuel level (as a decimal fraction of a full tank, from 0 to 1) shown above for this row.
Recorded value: 0.25
